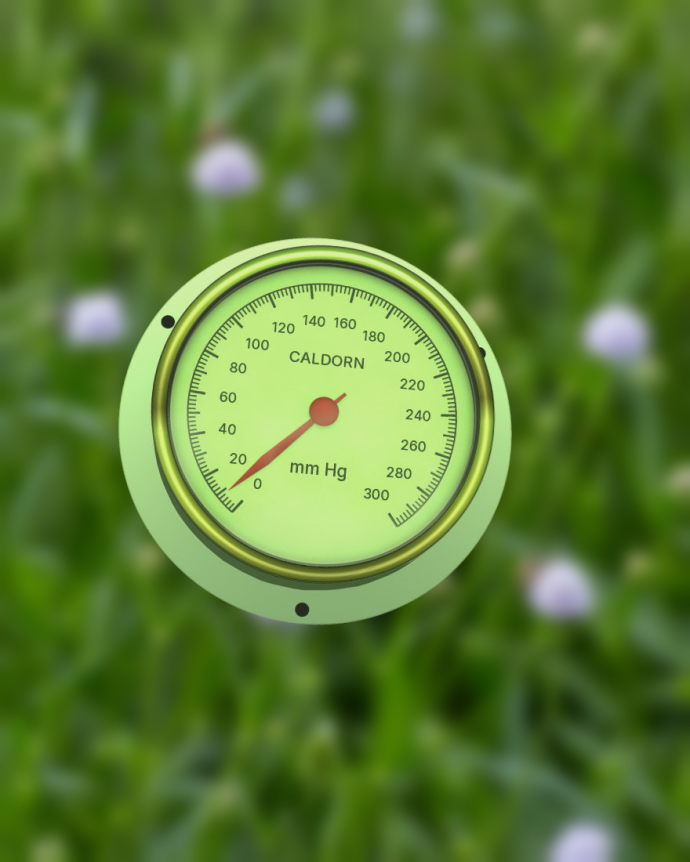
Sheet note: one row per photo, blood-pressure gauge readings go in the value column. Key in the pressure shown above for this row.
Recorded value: 8 mmHg
